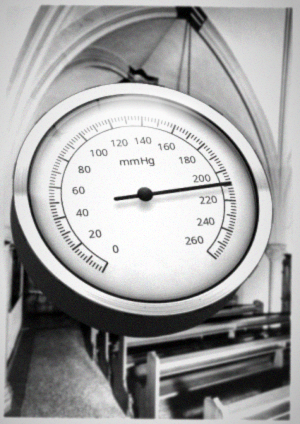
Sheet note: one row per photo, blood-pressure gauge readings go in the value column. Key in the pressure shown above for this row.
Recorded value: 210 mmHg
